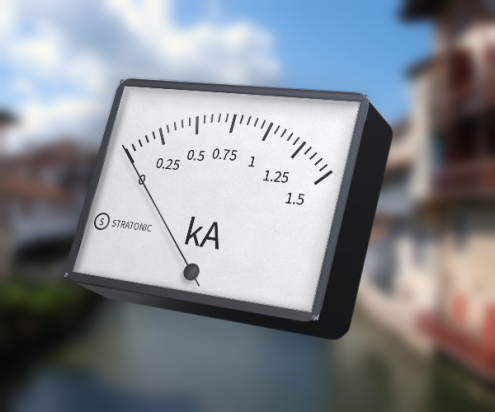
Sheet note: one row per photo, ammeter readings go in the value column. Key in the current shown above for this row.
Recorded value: 0 kA
